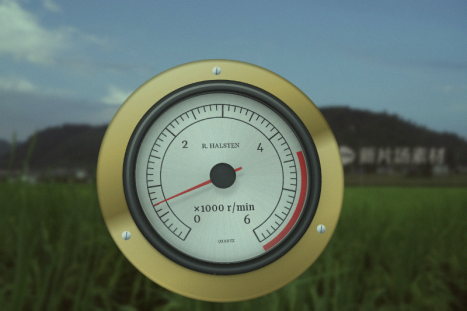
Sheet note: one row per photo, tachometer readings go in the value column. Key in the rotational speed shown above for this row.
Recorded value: 700 rpm
